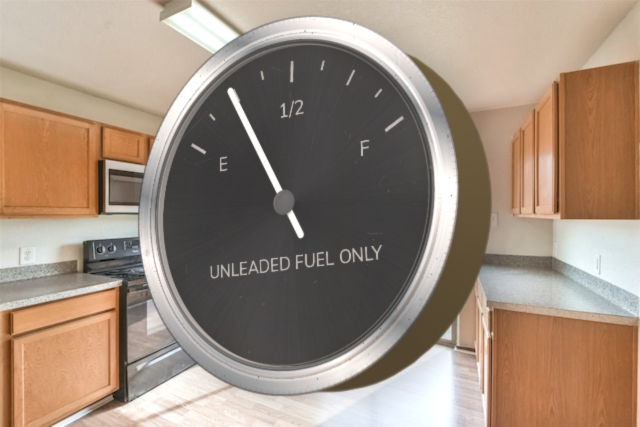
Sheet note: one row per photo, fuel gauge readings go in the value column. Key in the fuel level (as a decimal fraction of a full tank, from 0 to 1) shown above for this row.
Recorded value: 0.25
